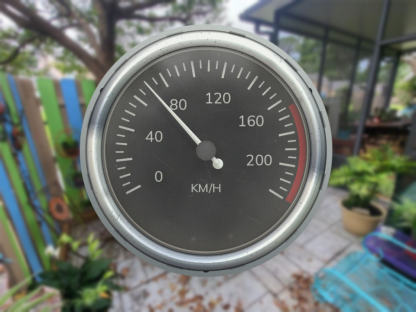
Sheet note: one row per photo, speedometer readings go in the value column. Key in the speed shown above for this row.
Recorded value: 70 km/h
